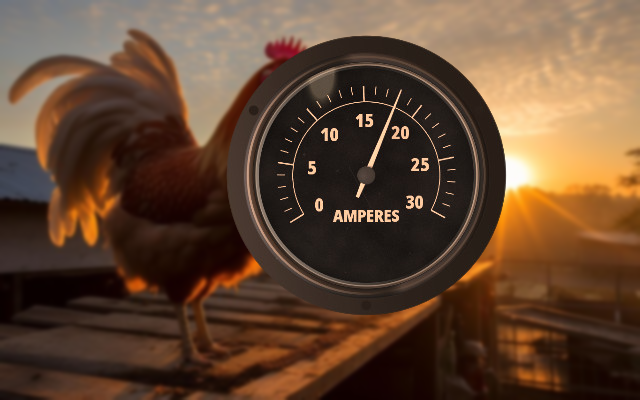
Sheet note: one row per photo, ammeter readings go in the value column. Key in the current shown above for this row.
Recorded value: 18 A
